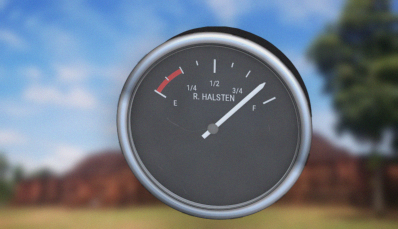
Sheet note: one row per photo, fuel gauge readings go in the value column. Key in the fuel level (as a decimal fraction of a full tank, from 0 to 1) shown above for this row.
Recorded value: 0.875
